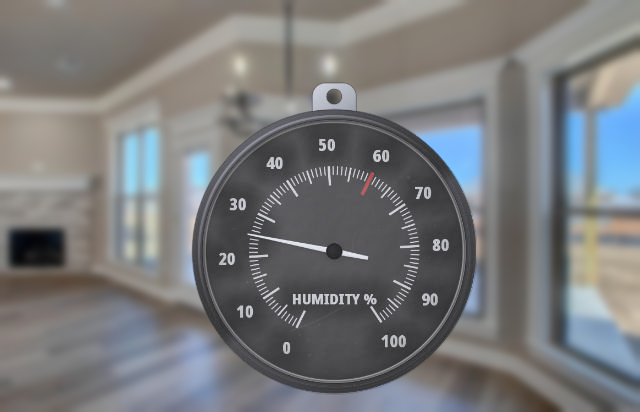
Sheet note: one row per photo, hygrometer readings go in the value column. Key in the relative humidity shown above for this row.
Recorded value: 25 %
